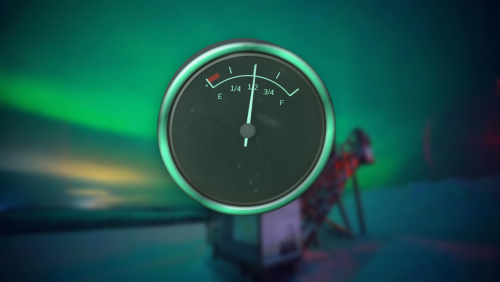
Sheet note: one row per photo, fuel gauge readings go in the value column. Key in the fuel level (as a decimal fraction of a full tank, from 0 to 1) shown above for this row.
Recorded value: 0.5
